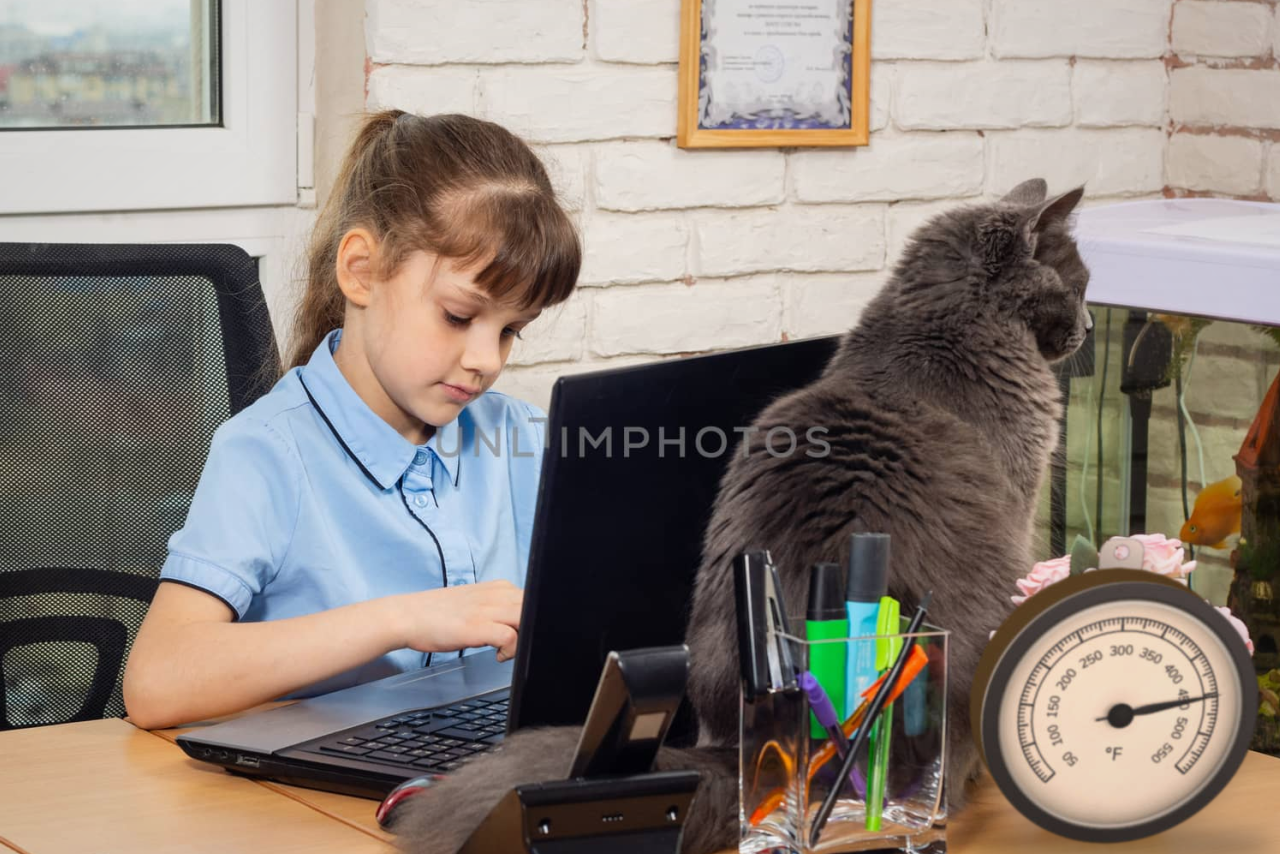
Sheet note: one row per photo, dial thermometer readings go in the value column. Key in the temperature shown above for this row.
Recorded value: 450 °F
